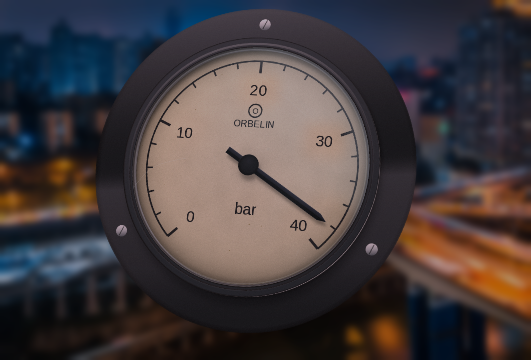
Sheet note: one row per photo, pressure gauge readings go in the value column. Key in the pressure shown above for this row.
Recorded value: 38 bar
